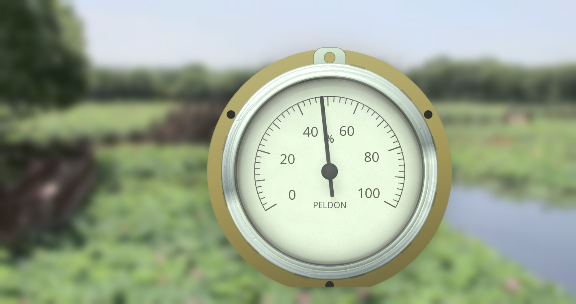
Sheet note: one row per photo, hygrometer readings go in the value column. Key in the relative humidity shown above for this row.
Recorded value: 48 %
